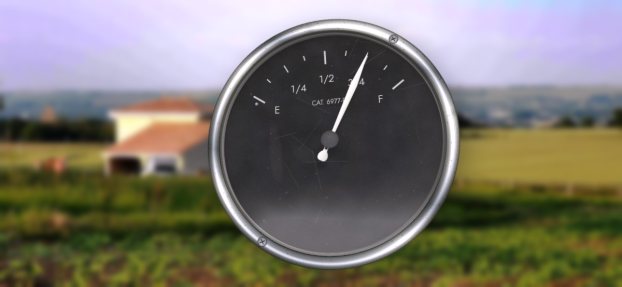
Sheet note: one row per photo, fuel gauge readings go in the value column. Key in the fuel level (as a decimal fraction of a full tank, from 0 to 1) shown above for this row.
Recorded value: 0.75
